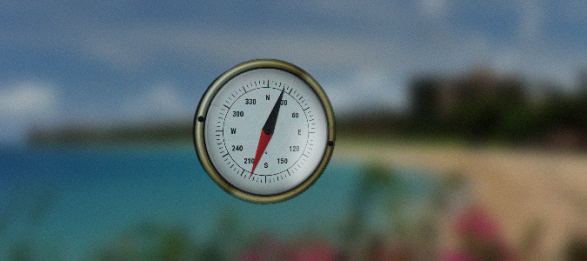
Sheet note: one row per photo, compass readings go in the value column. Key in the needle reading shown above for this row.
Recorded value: 200 °
